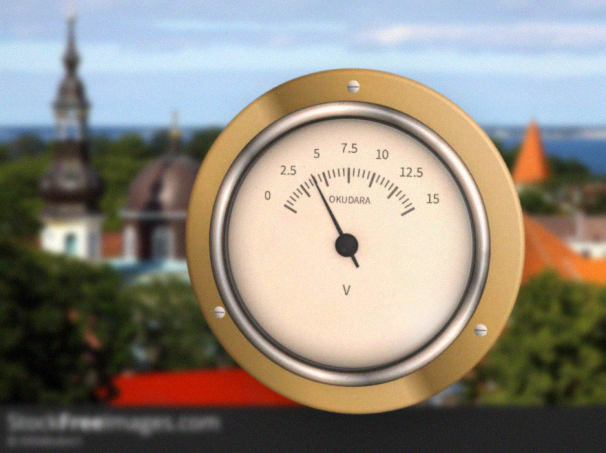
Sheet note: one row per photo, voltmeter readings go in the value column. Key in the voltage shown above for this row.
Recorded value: 4 V
